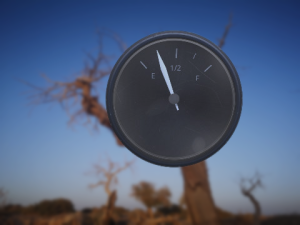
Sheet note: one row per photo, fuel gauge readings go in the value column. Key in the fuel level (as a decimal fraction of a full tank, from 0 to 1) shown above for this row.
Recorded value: 0.25
